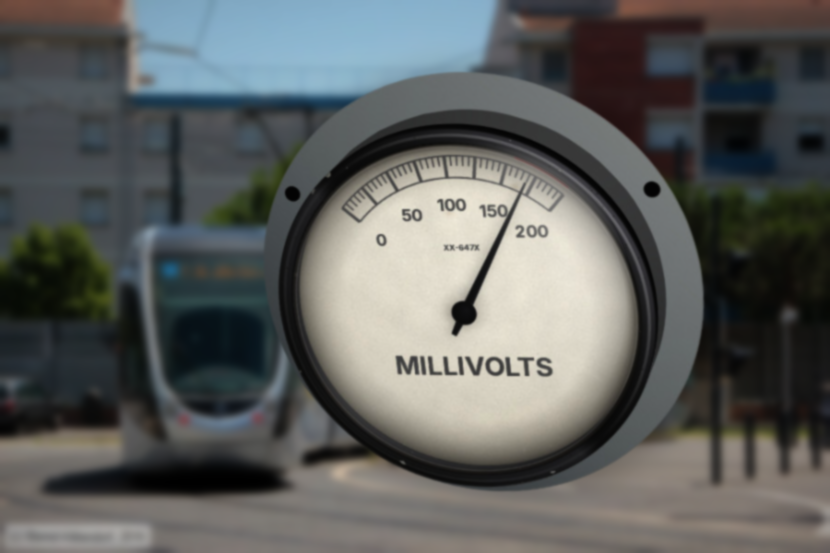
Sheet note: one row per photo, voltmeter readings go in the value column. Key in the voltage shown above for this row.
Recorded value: 170 mV
